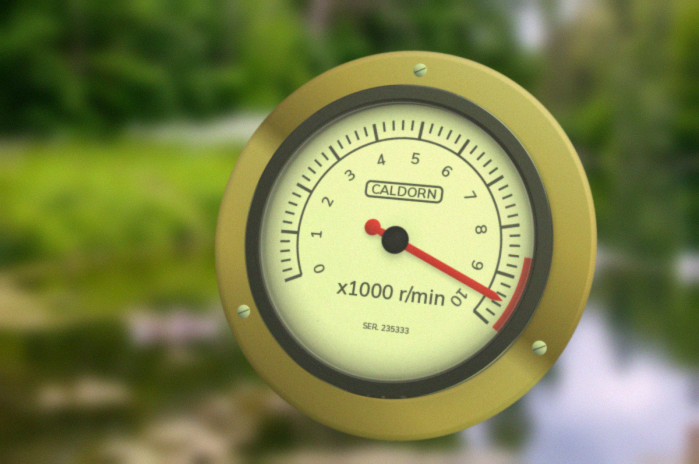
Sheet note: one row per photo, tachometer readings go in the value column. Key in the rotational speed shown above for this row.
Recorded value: 9500 rpm
